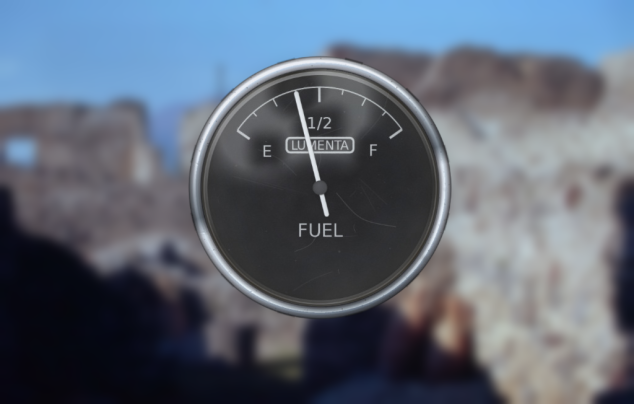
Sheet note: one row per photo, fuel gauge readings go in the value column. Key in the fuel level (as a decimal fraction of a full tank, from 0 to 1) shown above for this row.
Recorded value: 0.375
